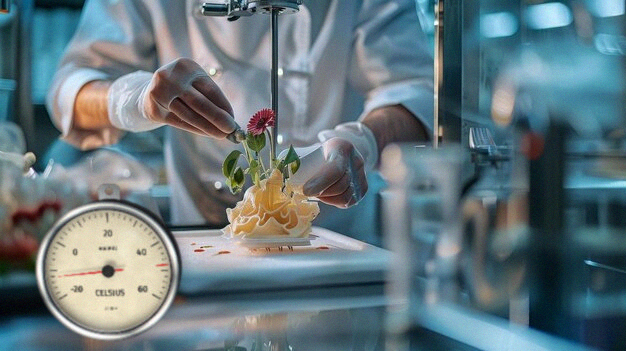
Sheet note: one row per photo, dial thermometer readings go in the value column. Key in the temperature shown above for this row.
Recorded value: -12 °C
